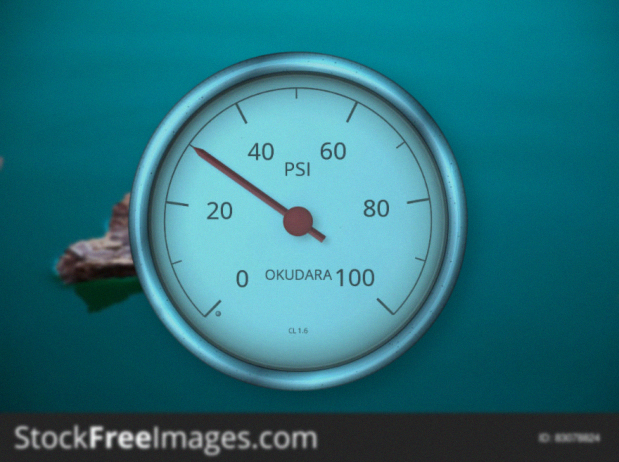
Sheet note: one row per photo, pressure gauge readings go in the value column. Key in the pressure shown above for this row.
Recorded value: 30 psi
